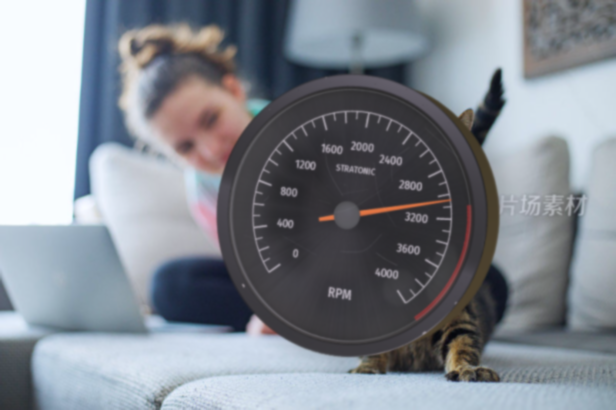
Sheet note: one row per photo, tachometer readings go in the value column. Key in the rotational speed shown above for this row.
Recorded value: 3050 rpm
